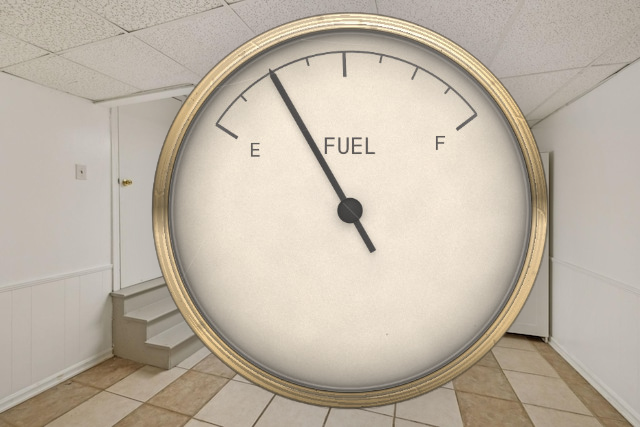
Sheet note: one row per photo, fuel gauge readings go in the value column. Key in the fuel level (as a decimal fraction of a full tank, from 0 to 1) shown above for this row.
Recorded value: 0.25
